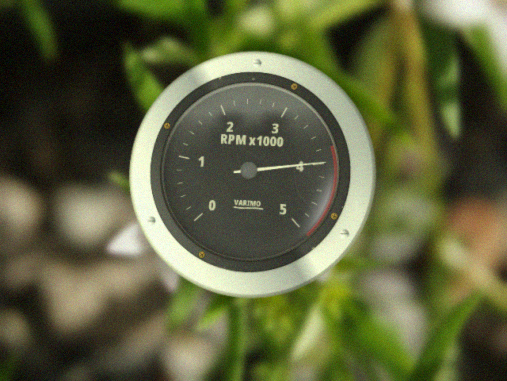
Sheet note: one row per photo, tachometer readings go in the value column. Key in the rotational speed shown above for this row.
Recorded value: 4000 rpm
